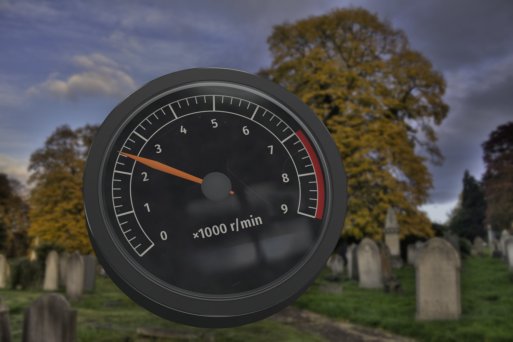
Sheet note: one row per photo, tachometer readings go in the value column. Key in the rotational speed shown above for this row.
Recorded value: 2400 rpm
